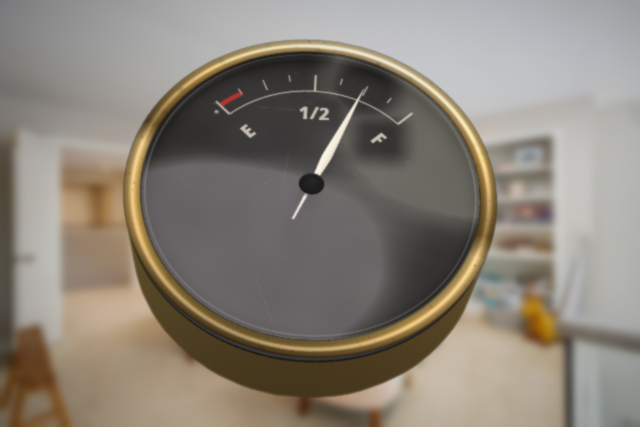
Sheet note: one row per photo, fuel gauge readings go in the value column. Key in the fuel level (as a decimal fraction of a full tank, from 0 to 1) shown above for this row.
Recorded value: 0.75
